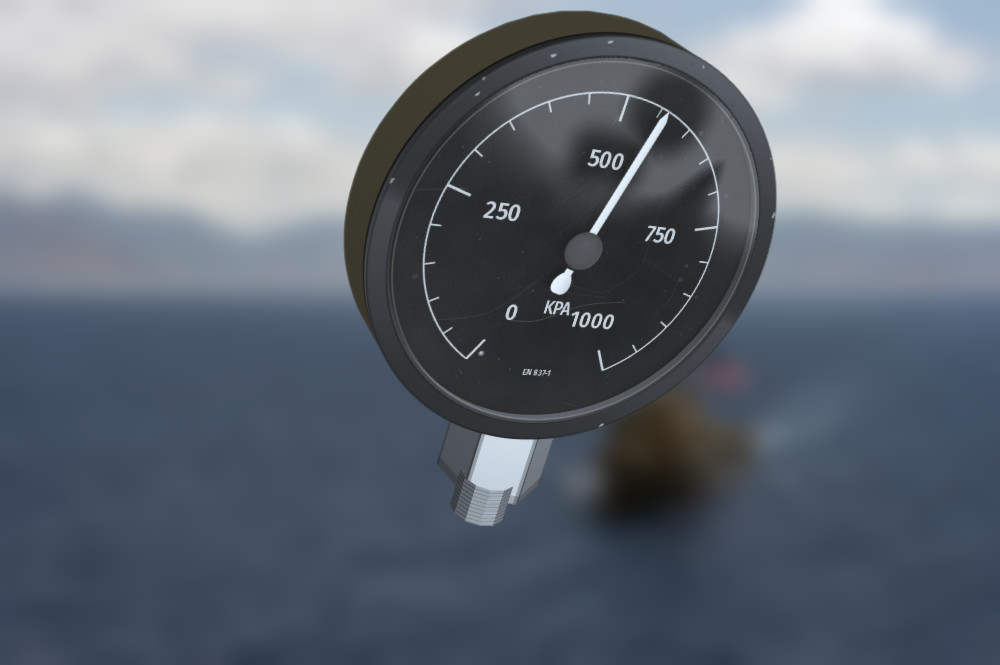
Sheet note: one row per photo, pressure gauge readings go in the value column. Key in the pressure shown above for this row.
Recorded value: 550 kPa
